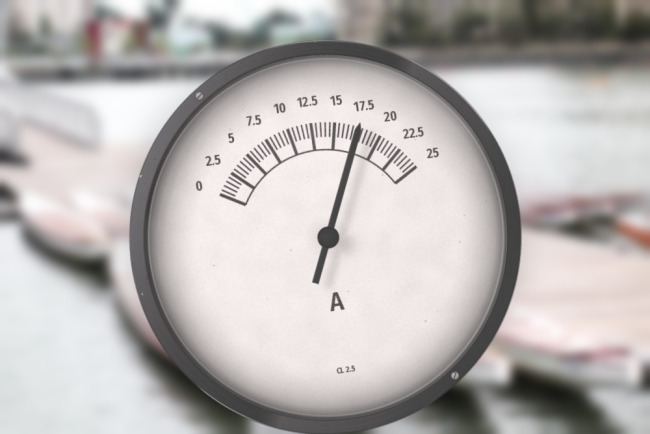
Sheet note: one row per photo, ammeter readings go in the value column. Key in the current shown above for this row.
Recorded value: 17.5 A
